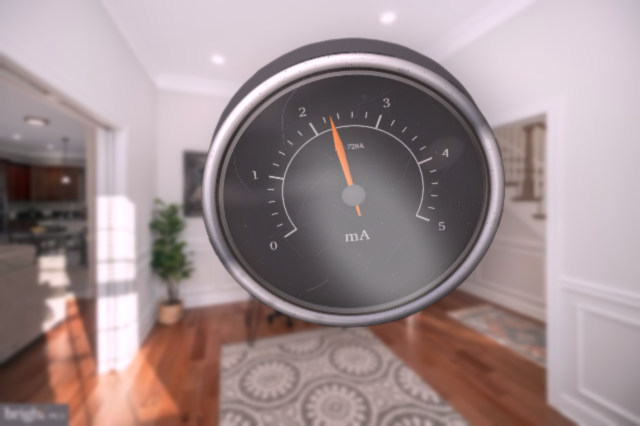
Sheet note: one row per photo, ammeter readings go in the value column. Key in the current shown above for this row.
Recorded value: 2.3 mA
